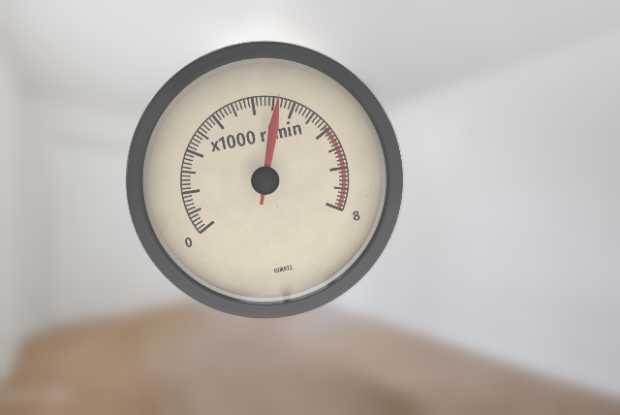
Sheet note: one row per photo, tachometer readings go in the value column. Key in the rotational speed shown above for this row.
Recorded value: 4600 rpm
